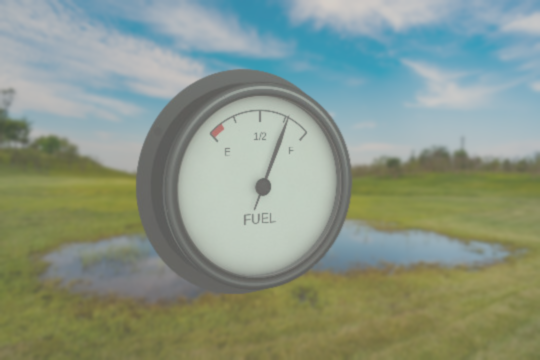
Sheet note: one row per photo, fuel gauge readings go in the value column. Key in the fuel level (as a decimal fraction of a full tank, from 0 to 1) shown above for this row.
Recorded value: 0.75
